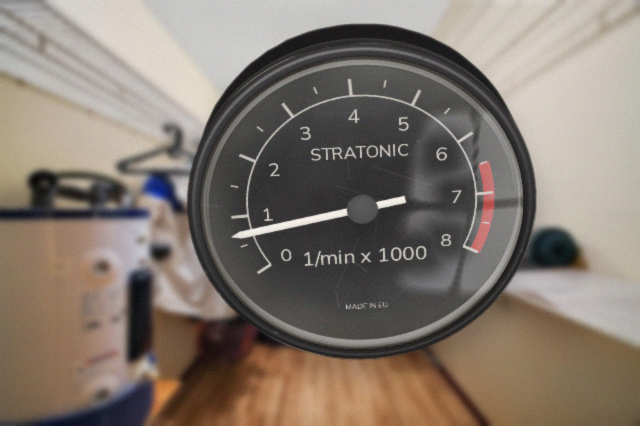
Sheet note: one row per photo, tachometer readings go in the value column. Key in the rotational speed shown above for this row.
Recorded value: 750 rpm
